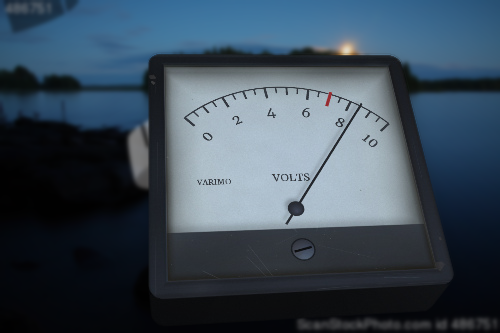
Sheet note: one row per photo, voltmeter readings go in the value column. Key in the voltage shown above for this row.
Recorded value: 8.5 V
